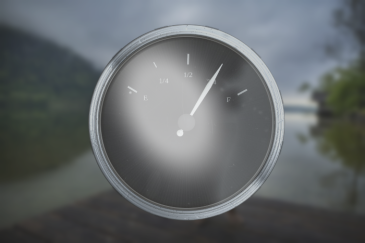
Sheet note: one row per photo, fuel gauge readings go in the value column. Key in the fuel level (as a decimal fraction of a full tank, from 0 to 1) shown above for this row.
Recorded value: 0.75
